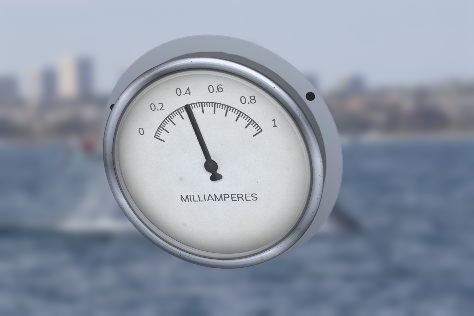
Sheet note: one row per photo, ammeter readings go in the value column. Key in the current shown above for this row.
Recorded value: 0.4 mA
